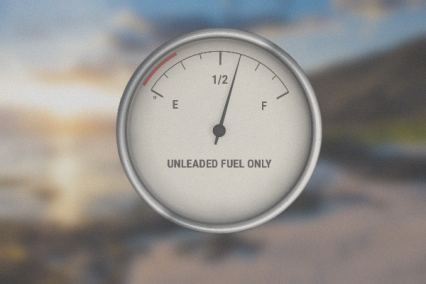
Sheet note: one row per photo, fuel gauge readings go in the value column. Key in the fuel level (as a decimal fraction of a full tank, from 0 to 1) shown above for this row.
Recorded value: 0.625
